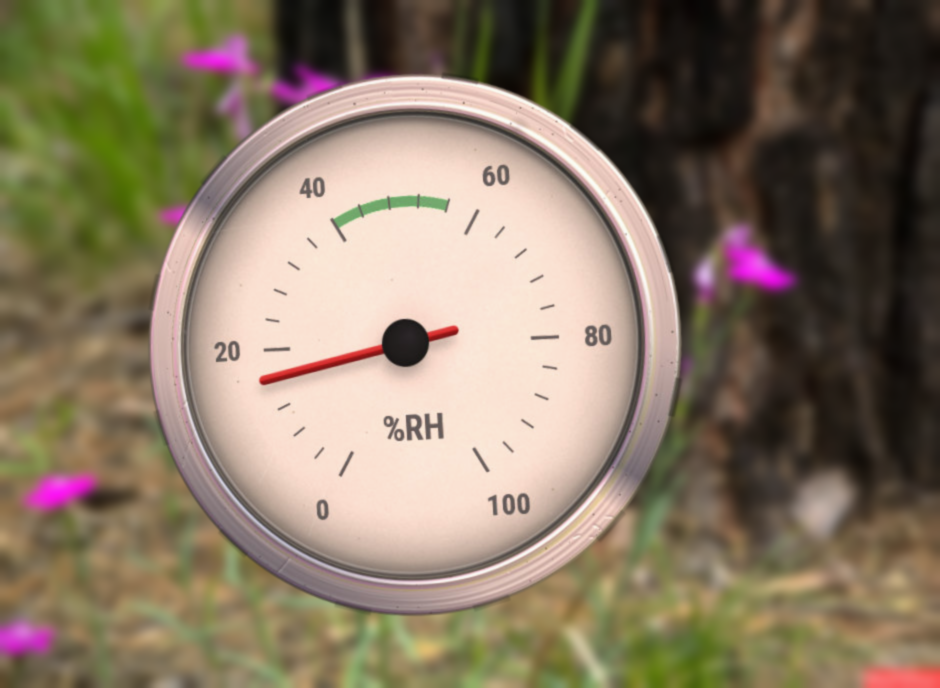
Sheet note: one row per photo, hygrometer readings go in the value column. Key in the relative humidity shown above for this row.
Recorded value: 16 %
